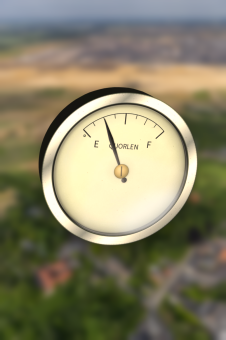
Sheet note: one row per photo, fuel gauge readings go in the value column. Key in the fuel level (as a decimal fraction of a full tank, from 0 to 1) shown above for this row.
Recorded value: 0.25
